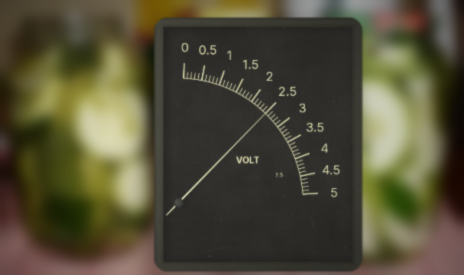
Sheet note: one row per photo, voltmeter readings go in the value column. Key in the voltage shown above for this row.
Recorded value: 2.5 V
